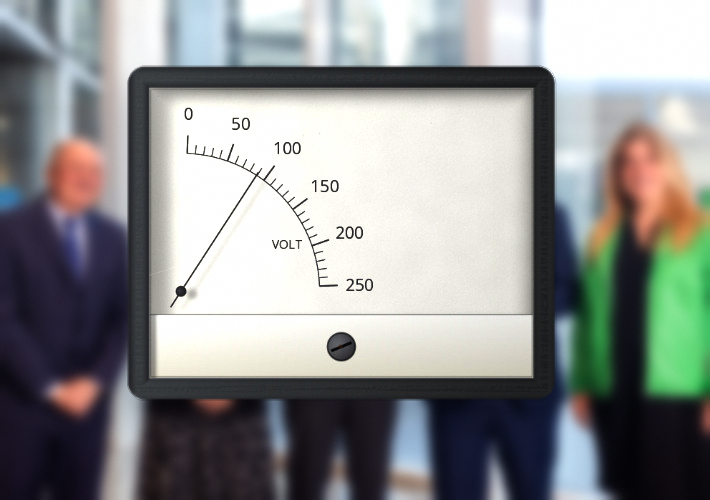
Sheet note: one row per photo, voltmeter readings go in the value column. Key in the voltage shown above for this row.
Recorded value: 90 V
